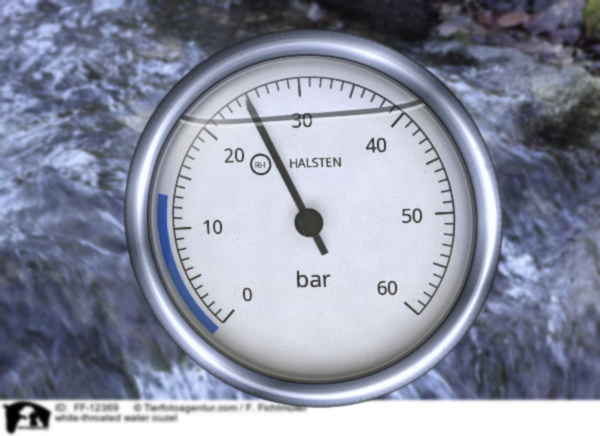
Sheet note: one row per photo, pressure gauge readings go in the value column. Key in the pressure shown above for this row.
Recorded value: 25 bar
